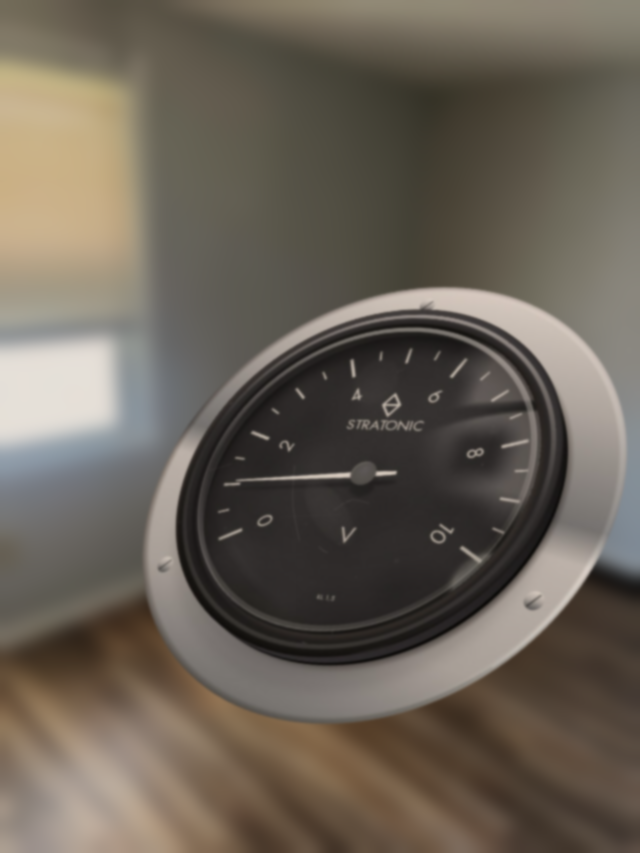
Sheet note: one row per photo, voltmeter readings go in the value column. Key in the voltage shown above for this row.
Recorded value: 1 V
